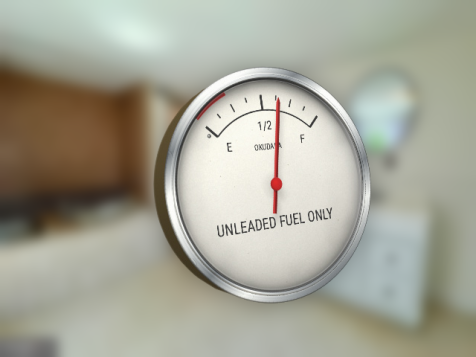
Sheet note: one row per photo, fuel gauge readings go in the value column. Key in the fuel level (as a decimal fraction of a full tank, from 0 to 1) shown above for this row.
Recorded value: 0.625
